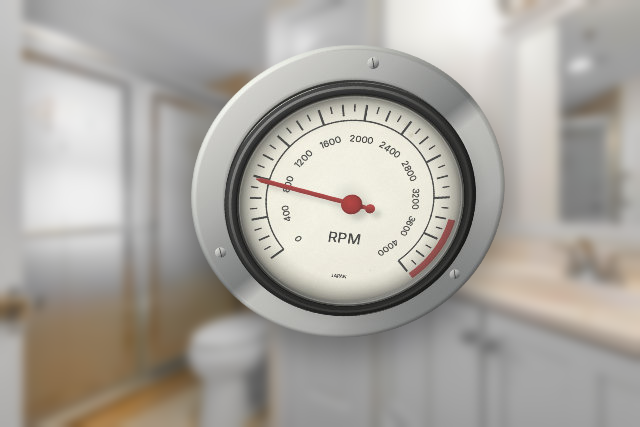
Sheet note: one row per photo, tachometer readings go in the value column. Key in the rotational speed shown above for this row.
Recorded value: 800 rpm
